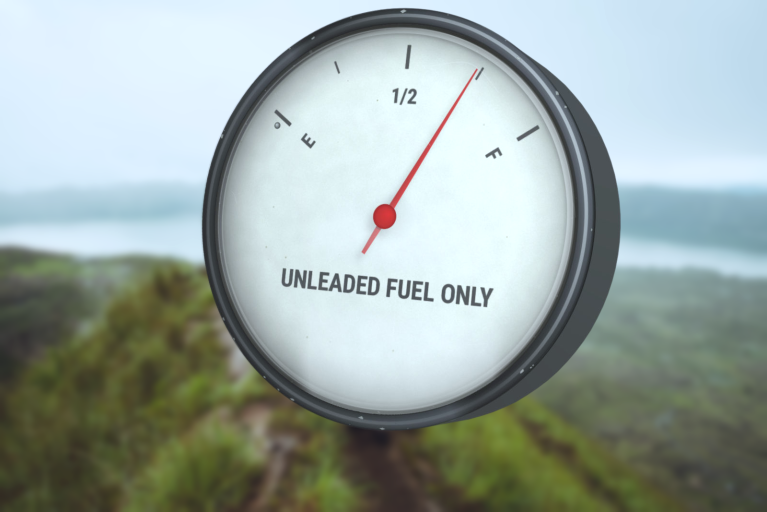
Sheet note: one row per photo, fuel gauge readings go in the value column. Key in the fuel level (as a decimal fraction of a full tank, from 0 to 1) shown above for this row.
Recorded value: 0.75
